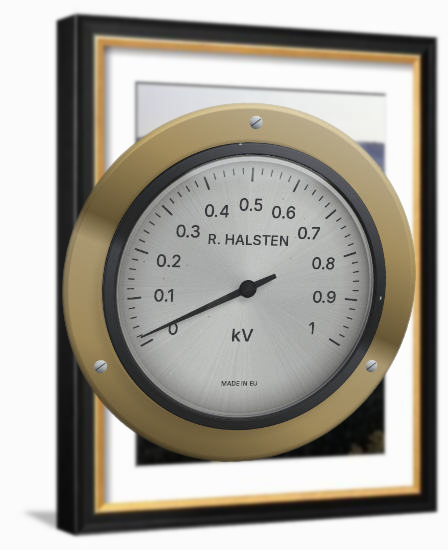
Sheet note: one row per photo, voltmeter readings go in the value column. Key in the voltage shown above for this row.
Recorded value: 0.02 kV
